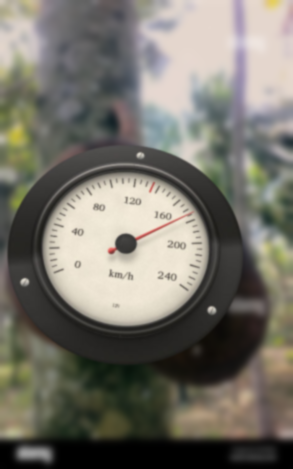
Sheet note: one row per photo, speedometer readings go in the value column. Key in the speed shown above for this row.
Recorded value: 175 km/h
